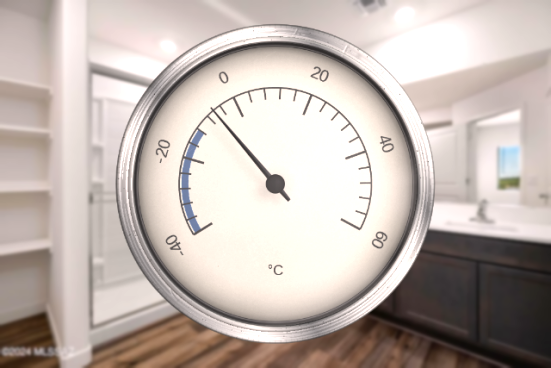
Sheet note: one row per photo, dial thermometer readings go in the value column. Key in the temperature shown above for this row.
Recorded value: -6 °C
